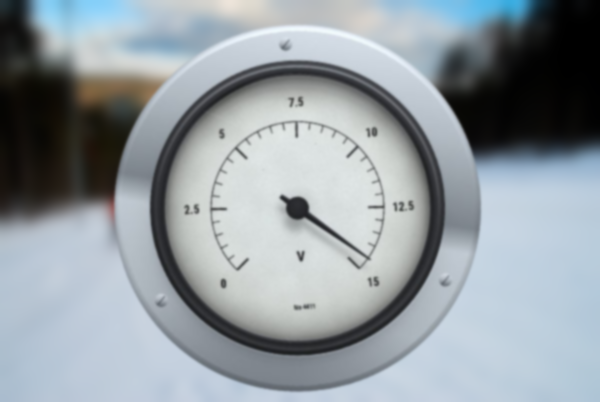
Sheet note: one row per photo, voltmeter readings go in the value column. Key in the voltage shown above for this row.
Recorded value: 14.5 V
